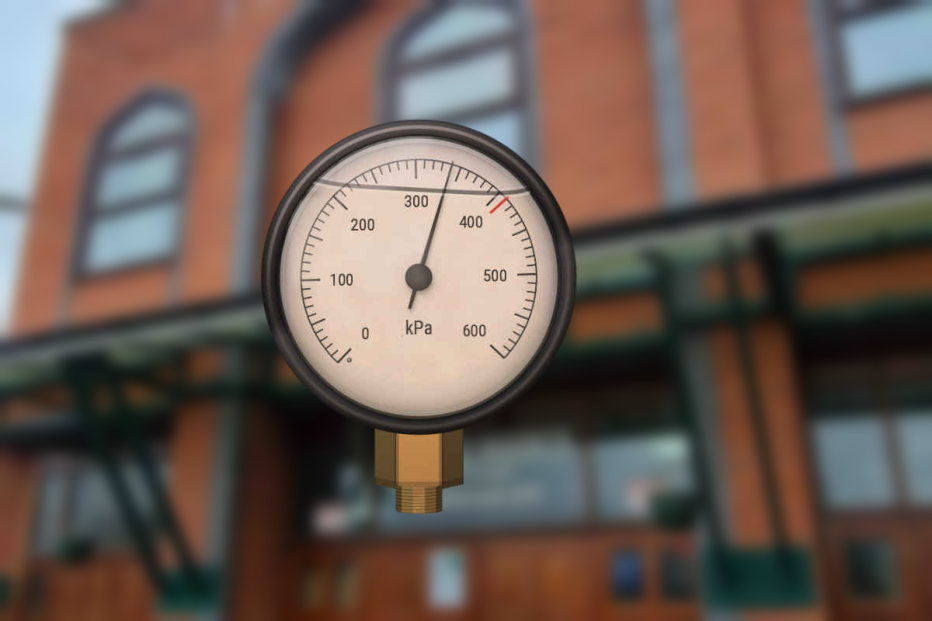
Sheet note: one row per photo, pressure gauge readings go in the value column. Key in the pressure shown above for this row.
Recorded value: 340 kPa
